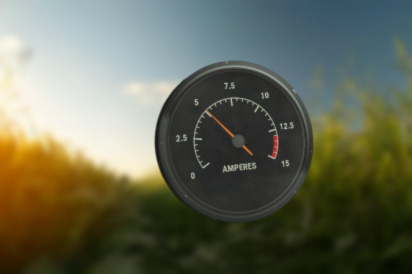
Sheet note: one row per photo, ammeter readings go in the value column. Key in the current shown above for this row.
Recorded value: 5 A
